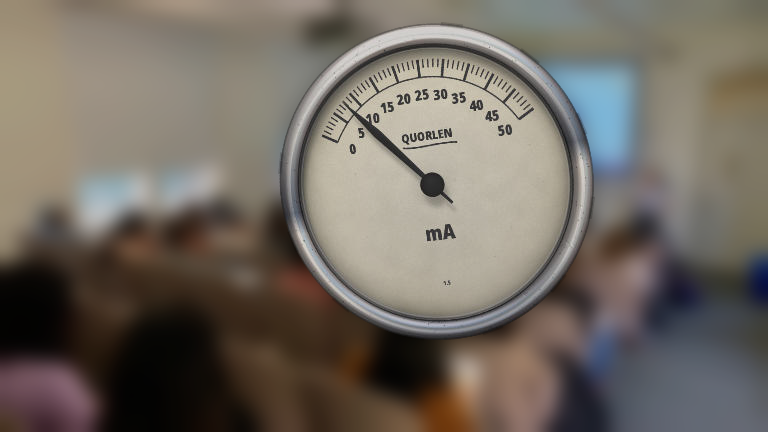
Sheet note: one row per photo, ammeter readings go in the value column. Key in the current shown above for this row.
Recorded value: 8 mA
